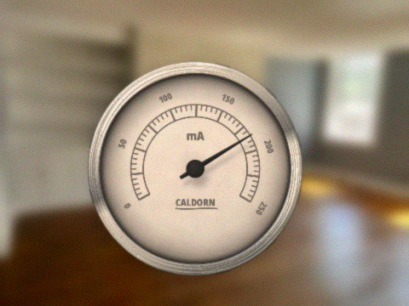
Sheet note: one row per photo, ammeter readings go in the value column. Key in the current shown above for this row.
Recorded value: 185 mA
